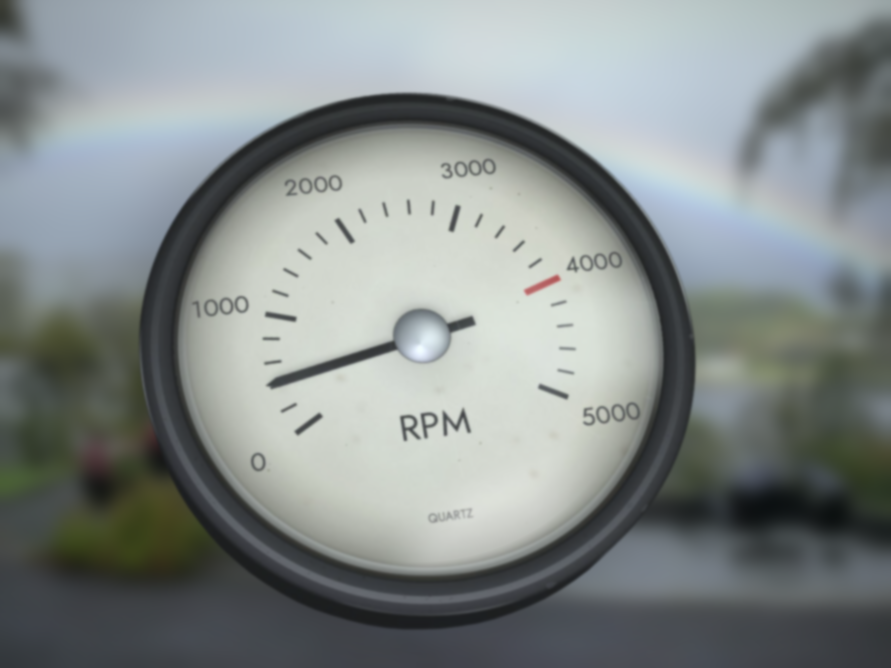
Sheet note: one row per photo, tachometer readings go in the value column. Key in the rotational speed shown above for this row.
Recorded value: 400 rpm
